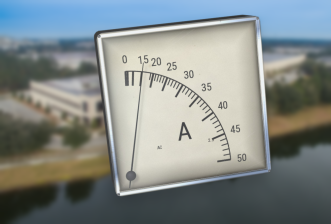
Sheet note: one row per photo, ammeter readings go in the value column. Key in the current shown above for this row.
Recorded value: 15 A
